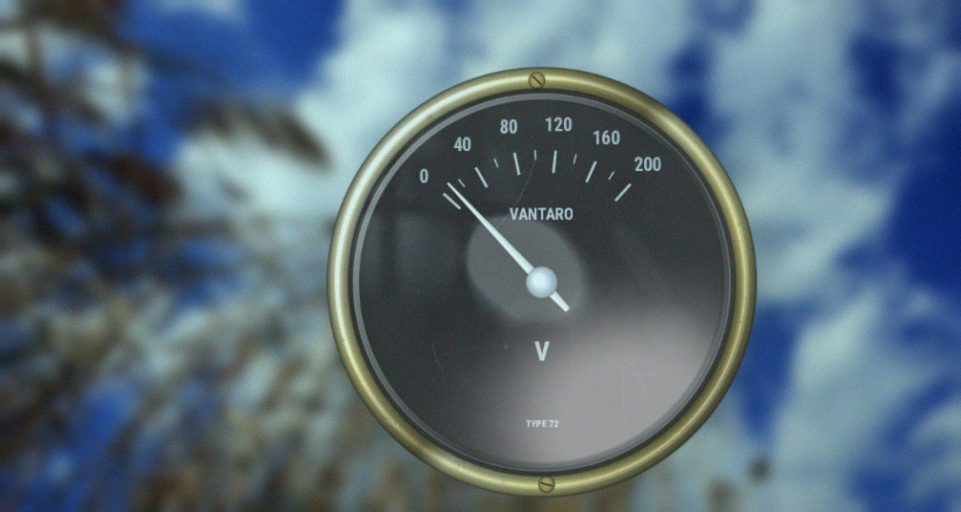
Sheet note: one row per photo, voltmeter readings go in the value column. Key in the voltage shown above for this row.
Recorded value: 10 V
